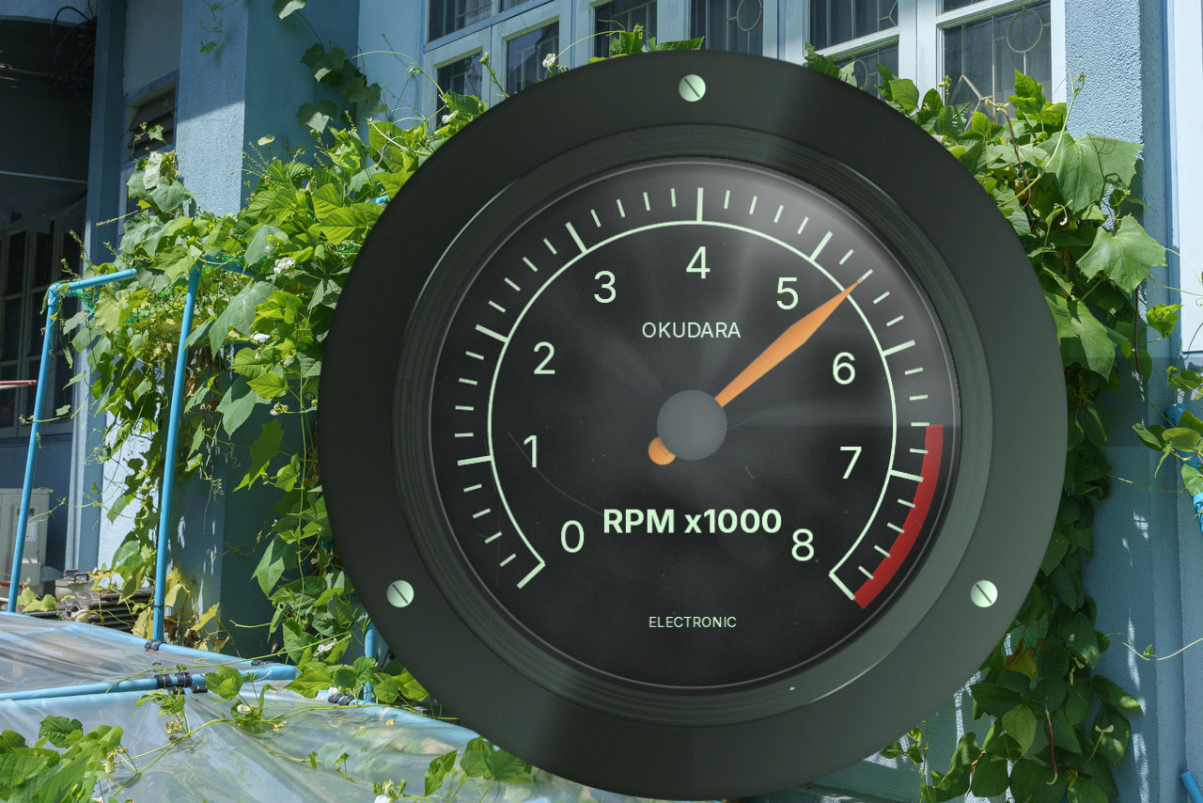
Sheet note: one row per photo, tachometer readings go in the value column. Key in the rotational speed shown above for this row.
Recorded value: 5400 rpm
